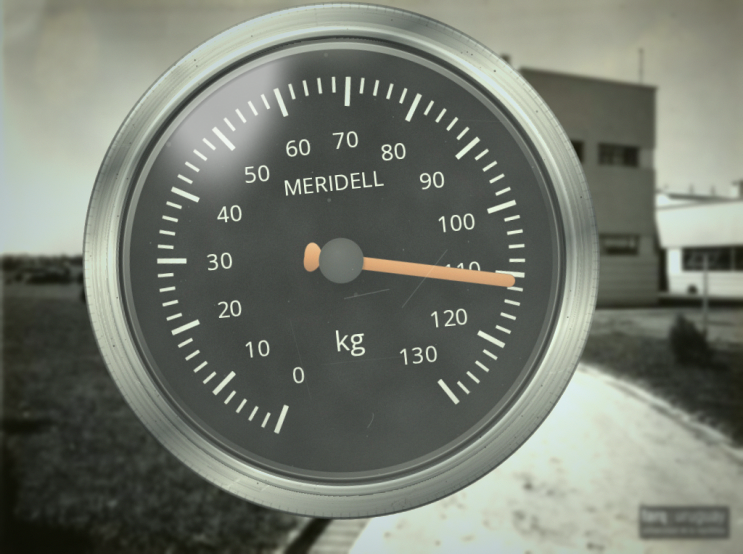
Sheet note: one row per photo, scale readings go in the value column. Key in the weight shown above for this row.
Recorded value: 111 kg
